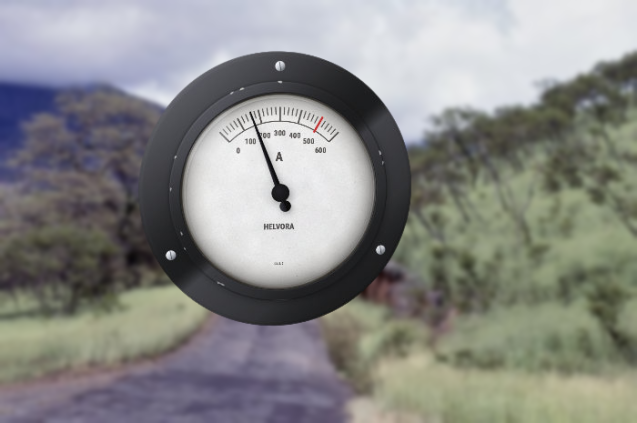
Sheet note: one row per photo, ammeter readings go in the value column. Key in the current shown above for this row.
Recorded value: 160 A
